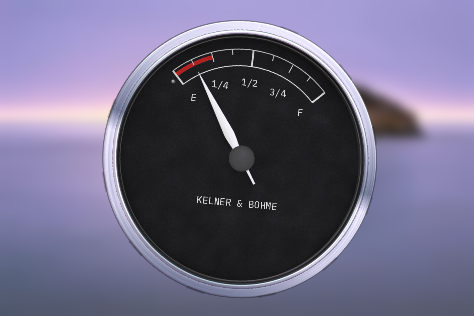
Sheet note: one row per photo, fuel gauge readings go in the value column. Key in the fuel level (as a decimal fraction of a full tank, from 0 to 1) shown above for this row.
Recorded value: 0.125
